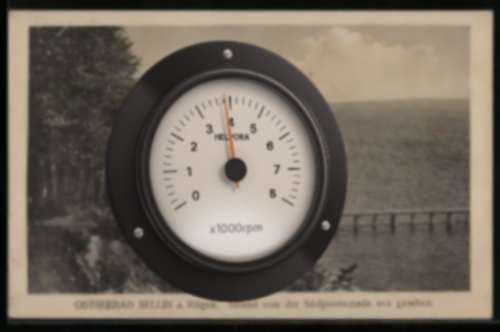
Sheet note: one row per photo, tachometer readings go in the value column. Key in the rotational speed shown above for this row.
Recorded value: 3800 rpm
